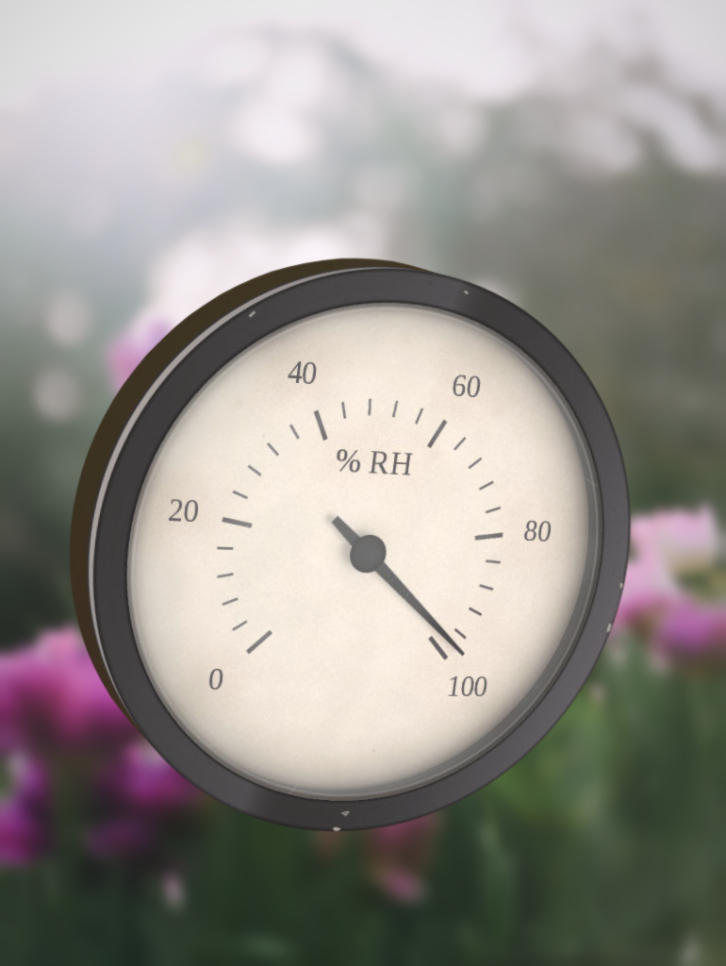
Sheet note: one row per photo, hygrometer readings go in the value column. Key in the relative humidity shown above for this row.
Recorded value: 98 %
